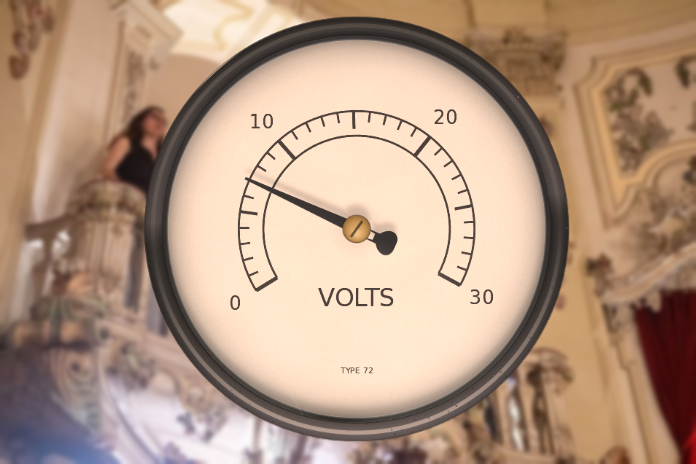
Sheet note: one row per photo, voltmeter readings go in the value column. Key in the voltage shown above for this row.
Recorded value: 7 V
